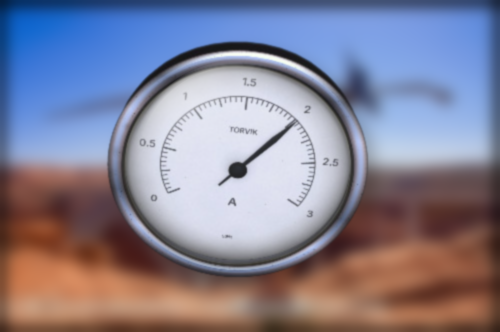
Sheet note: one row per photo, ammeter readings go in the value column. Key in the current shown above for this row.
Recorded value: 2 A
